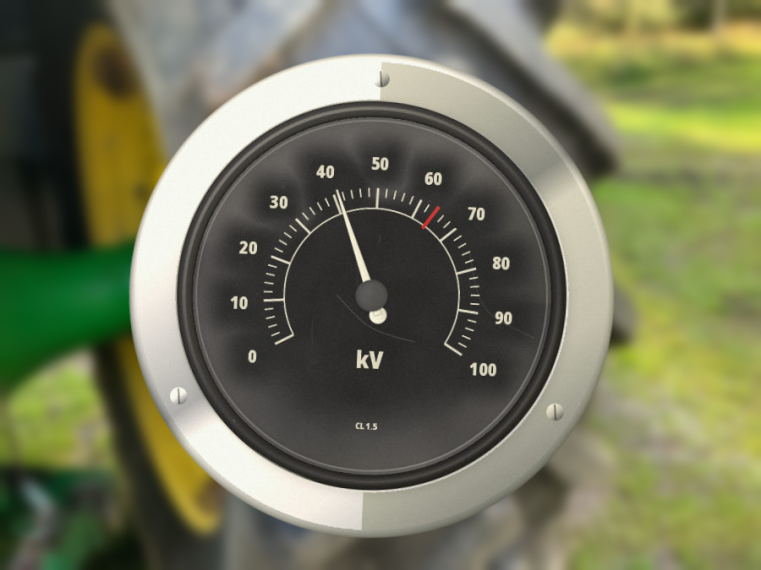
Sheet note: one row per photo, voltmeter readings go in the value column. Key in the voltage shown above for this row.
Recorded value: 41 kV
